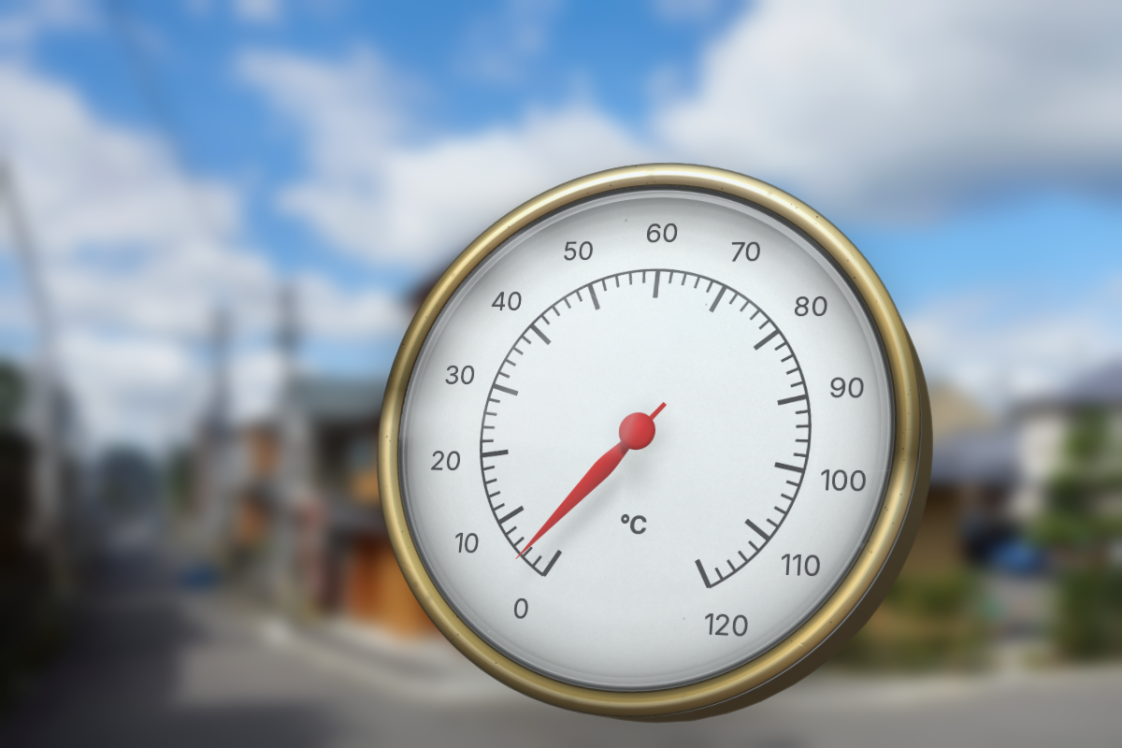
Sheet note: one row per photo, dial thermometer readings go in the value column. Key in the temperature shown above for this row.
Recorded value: 4 °C
